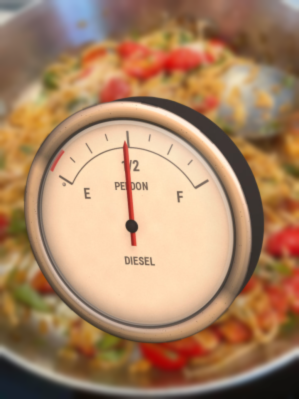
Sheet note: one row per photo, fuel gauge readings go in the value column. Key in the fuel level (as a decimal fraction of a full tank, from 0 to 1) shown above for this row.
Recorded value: 0.5
